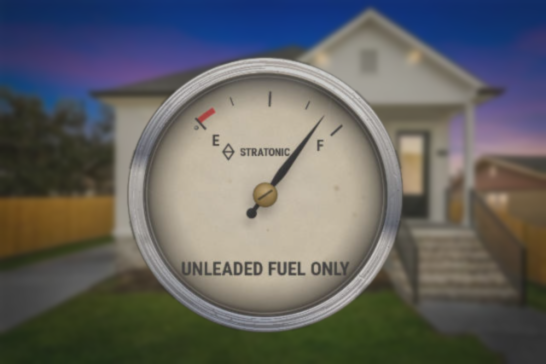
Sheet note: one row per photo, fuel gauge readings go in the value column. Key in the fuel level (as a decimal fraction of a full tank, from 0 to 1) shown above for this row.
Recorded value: 0.875
